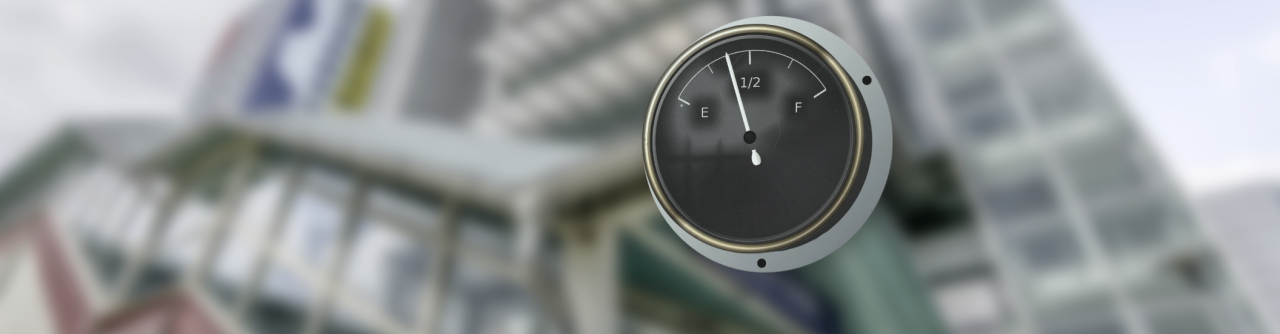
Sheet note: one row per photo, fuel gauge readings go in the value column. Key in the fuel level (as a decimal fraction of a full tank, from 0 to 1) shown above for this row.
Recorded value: 0.375
